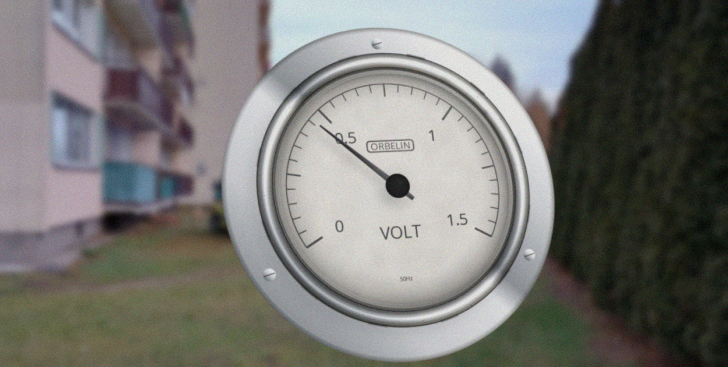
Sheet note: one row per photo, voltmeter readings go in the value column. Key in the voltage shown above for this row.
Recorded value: 0.45 V
